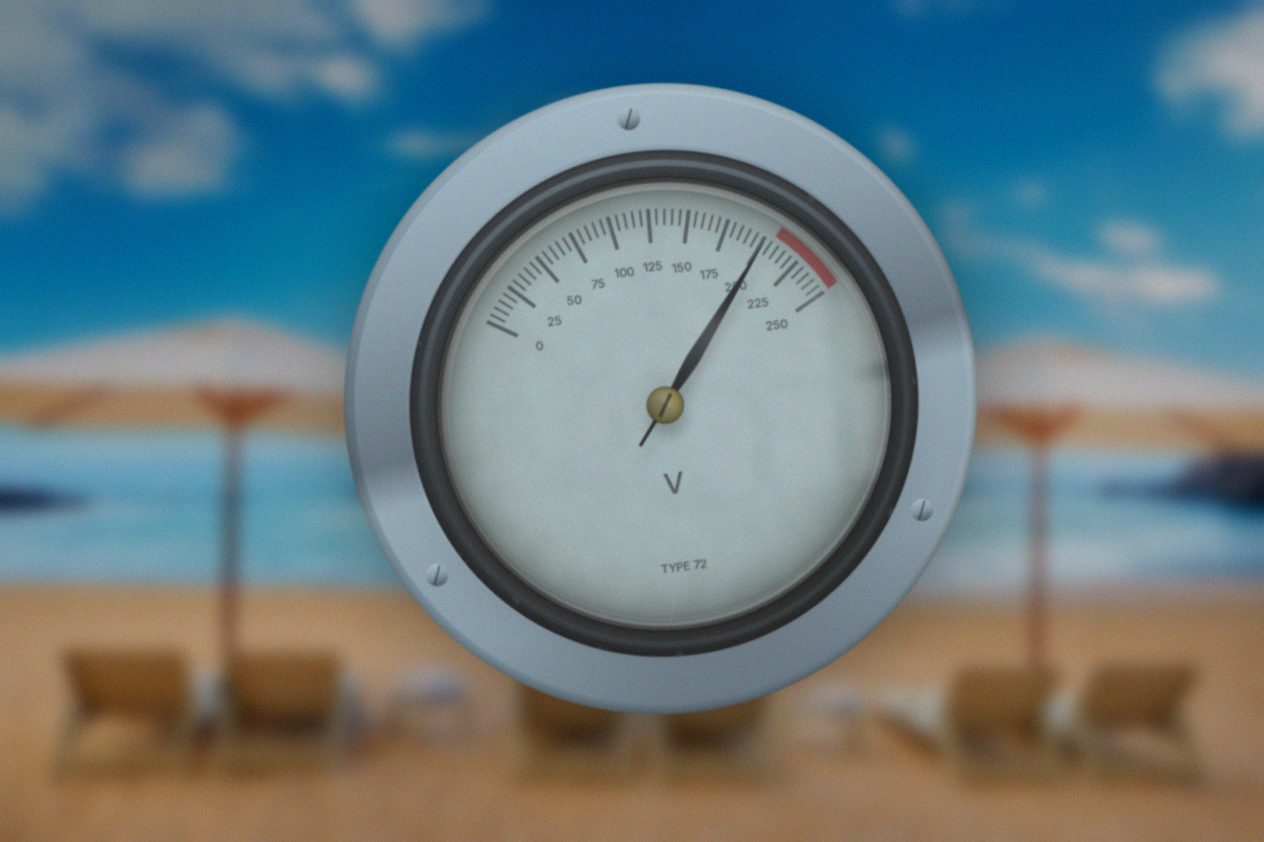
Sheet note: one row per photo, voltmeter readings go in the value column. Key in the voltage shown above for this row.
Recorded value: 200 V
